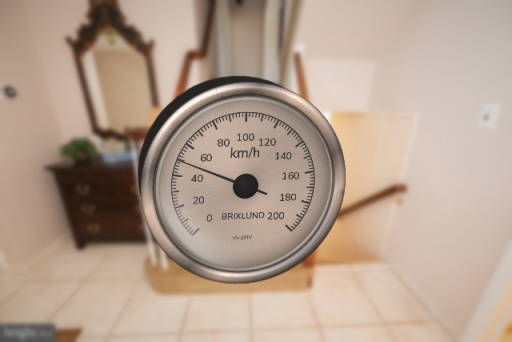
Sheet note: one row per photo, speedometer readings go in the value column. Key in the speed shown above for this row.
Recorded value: 50 km/h
